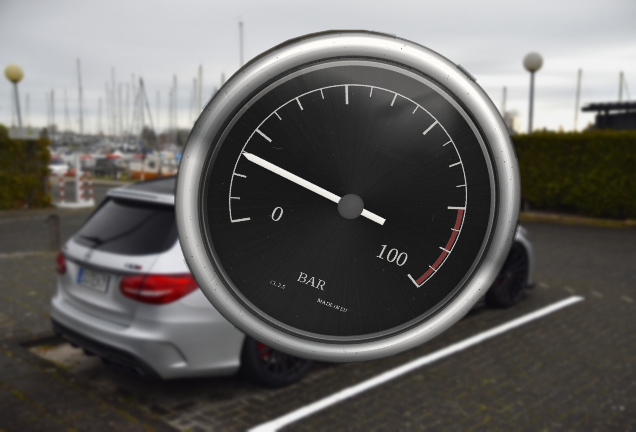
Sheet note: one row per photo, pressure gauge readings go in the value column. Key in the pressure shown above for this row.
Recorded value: 15 bar
